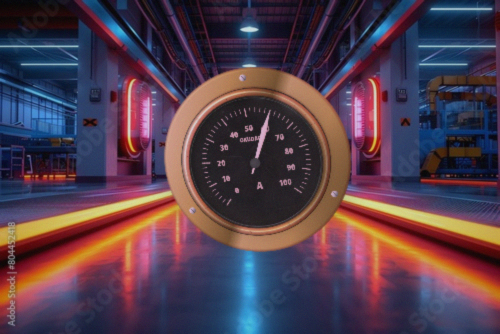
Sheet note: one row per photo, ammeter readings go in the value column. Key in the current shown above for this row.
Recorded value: 60 A
